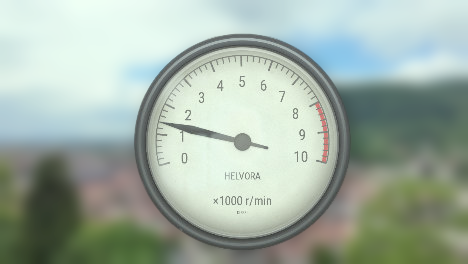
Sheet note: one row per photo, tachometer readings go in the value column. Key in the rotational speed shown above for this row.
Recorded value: 1400 rpm
